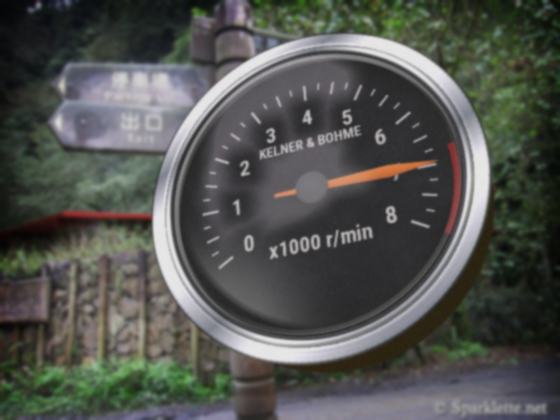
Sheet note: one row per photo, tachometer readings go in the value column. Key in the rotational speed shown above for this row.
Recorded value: 7000 rpm
